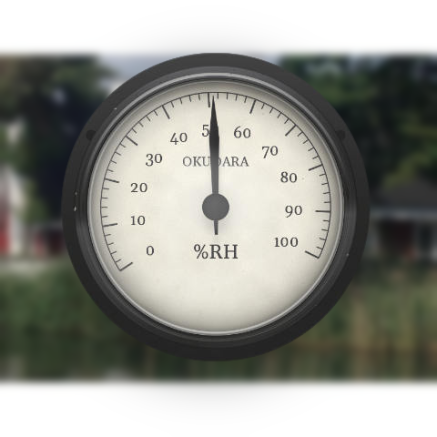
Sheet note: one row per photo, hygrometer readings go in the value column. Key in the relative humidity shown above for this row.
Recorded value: 51 %
